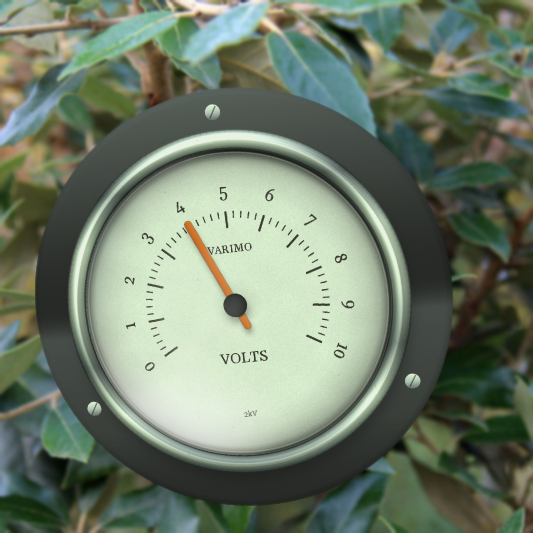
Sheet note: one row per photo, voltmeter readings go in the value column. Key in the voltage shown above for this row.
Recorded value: 4 V
